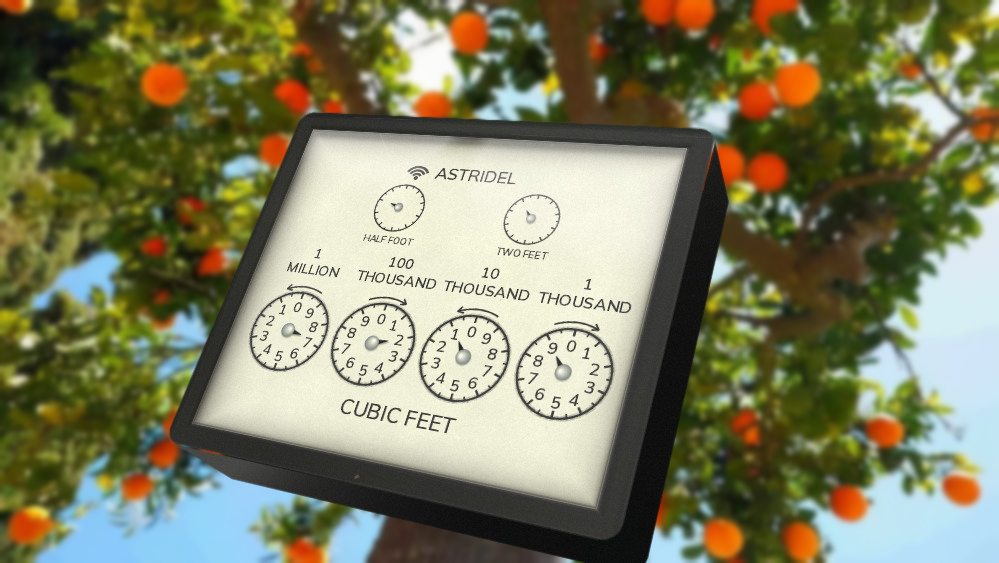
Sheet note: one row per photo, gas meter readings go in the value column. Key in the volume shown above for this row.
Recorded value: 720900 ft³
